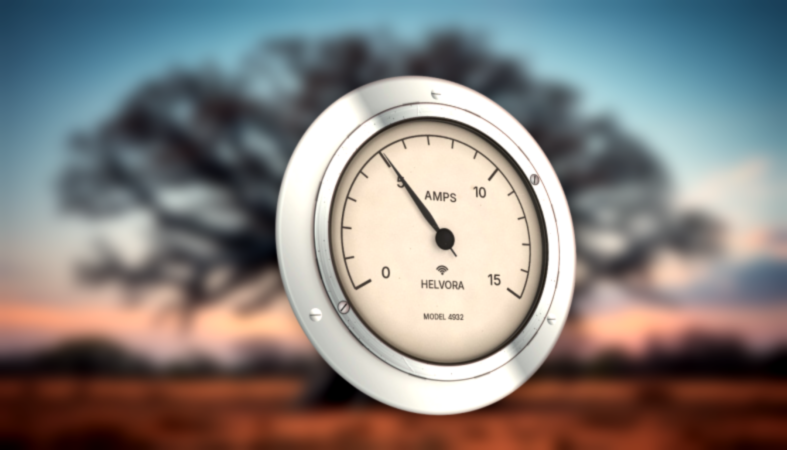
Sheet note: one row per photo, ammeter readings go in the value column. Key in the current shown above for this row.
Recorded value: 5 A
